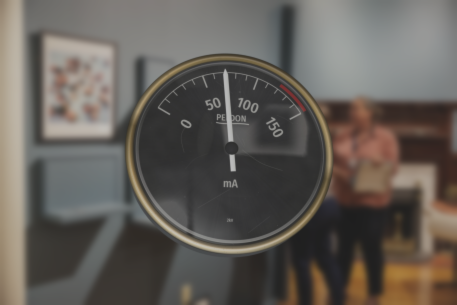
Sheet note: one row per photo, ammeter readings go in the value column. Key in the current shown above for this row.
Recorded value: 70 mA
